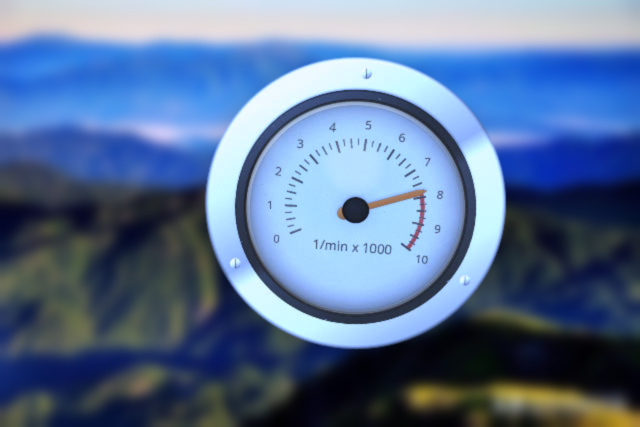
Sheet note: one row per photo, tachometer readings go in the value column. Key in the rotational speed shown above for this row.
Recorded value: 7750 rpm
